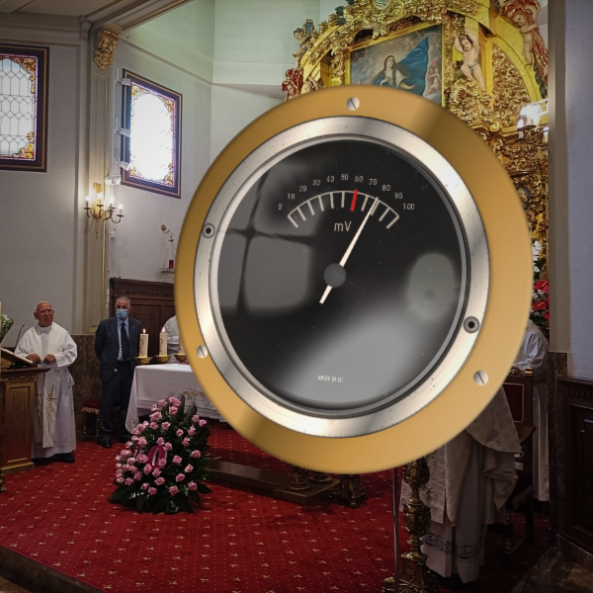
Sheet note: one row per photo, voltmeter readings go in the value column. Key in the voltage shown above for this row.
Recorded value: 80 mV
